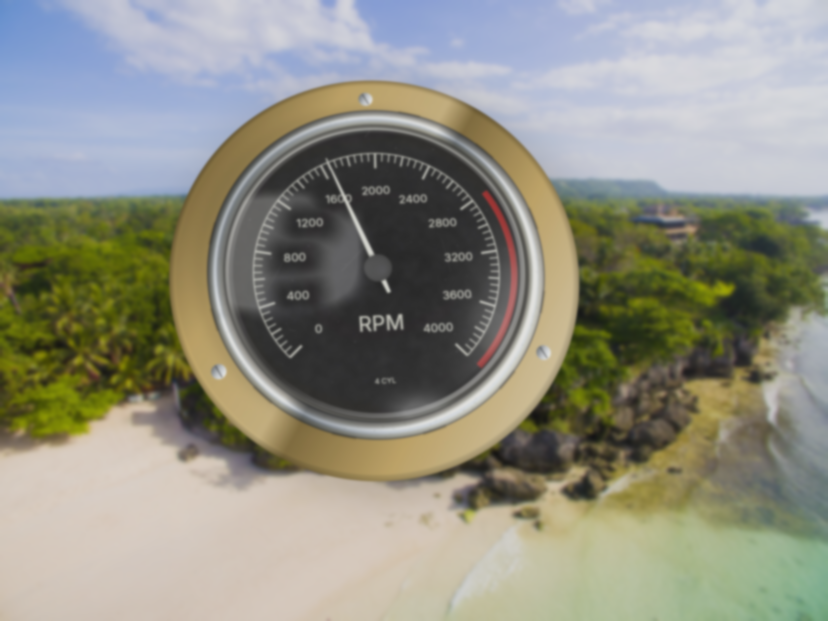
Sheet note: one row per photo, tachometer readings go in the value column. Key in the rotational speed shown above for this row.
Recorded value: 1650 rpm
